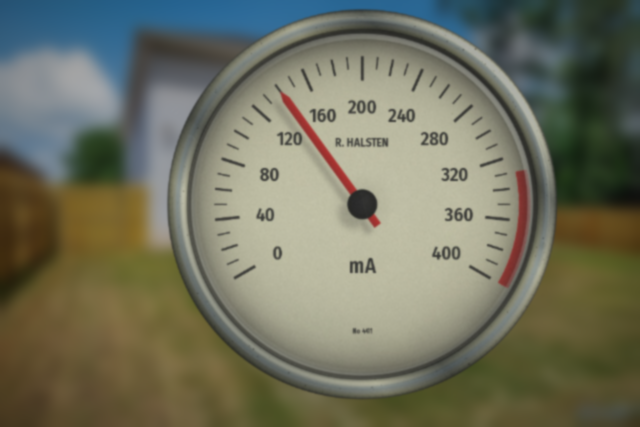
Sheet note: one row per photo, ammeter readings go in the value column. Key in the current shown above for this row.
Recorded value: 140 mA
